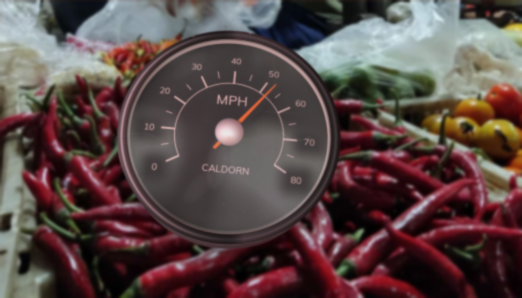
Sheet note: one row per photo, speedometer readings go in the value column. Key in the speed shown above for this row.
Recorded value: 52.5 mph
